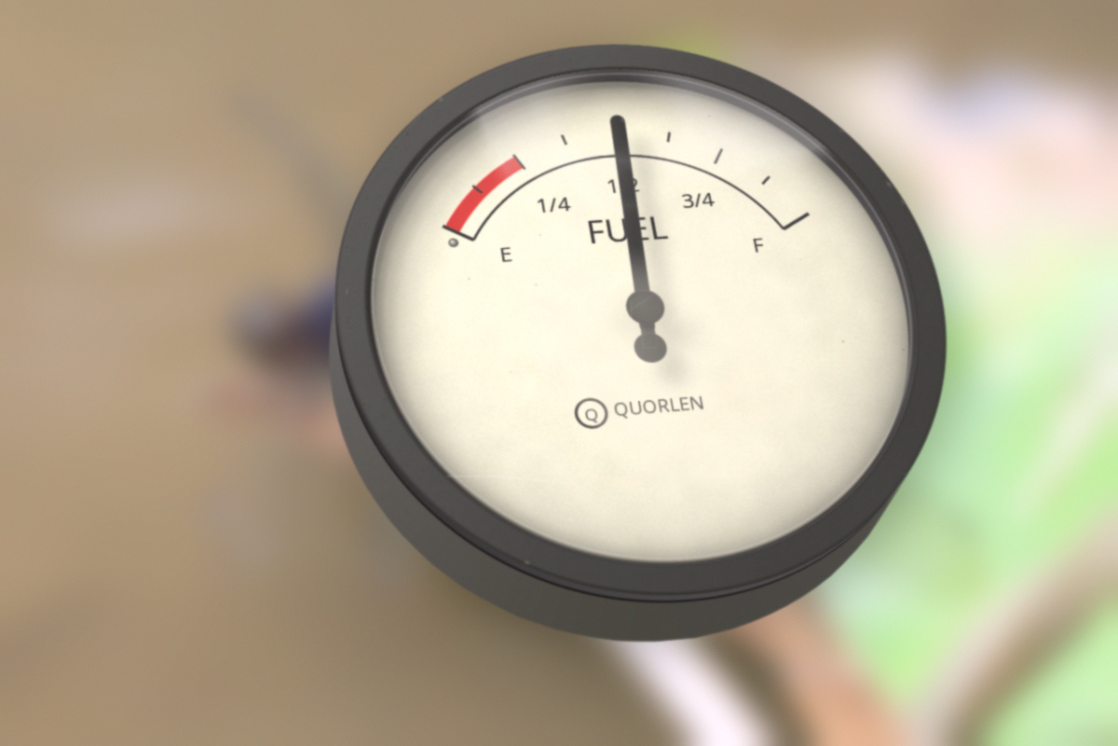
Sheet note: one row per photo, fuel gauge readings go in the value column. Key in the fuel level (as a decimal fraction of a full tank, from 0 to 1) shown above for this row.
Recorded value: 0.5
